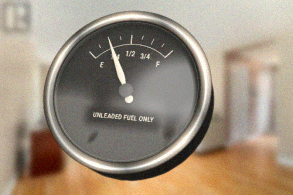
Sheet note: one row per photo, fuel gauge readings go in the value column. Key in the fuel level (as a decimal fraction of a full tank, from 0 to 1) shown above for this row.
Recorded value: 0.25
